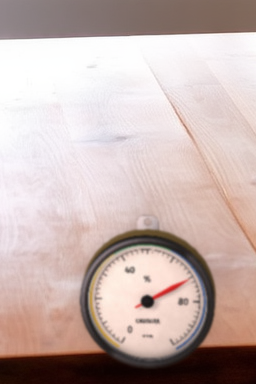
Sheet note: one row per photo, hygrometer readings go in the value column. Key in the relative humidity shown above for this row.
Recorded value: 70 %
